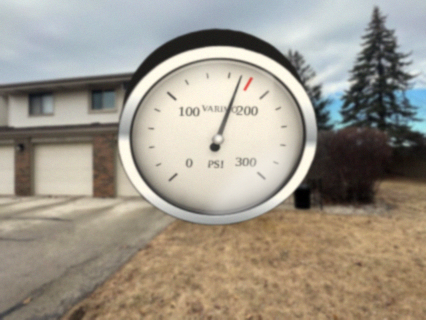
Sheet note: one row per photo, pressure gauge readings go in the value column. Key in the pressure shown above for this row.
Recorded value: 170 psi
